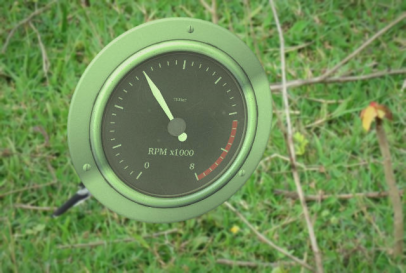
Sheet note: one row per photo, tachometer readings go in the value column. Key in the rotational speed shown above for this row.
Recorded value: 3000 rpm
